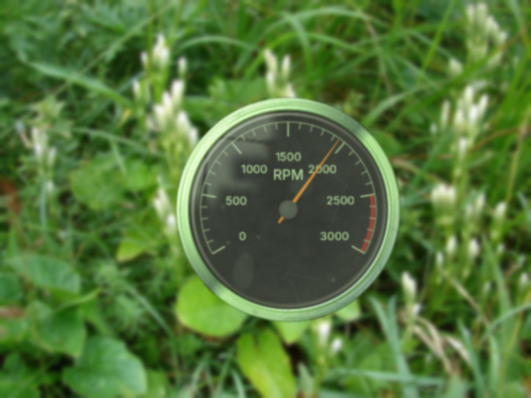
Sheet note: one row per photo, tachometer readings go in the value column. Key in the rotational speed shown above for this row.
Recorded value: 1950 rpm
